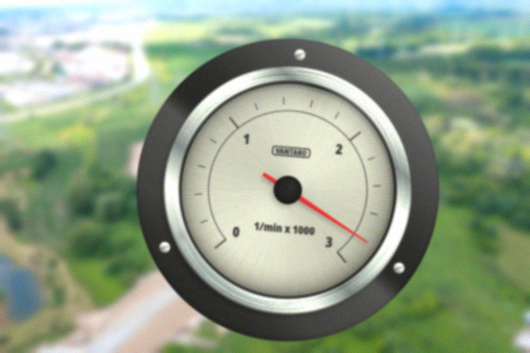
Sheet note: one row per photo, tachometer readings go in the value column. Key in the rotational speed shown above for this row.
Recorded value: 2800 rpm
